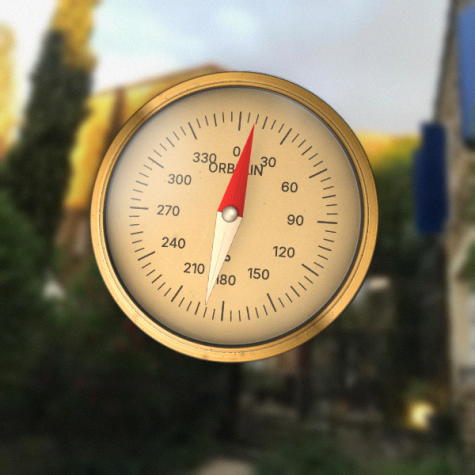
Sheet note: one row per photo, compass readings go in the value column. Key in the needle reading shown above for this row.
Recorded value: 10 °
